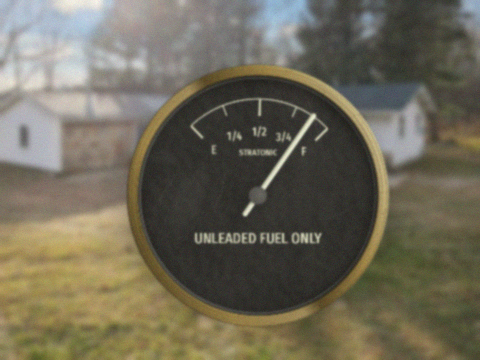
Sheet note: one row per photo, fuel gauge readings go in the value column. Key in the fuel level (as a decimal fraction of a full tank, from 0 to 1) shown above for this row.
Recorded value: 0.875
